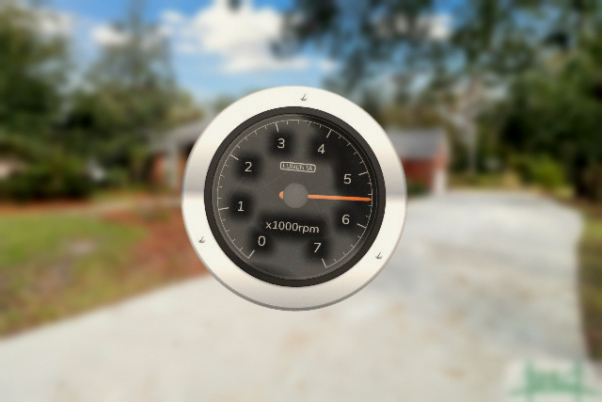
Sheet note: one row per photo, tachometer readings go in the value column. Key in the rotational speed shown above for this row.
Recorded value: 5500 rpm
